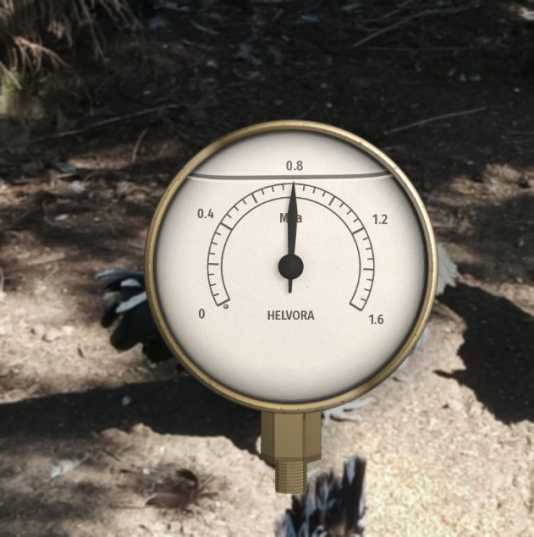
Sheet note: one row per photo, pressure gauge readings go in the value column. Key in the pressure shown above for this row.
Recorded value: 0.8 MPa
